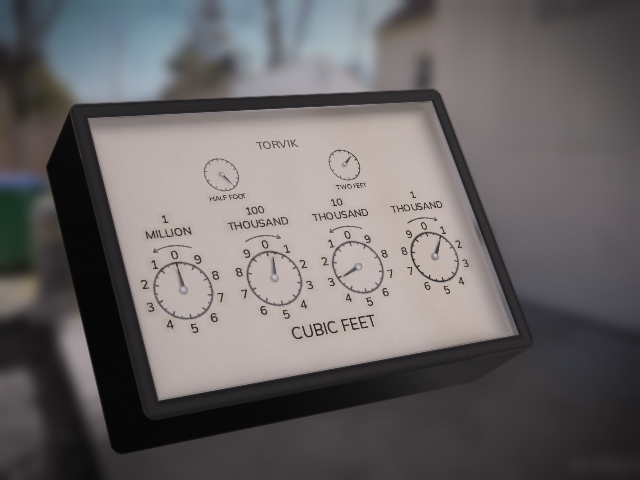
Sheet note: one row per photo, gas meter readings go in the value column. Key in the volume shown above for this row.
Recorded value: 3100 ft³
